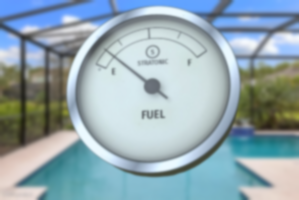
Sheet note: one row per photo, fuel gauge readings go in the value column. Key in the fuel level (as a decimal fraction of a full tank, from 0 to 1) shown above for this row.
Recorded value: 0.125
